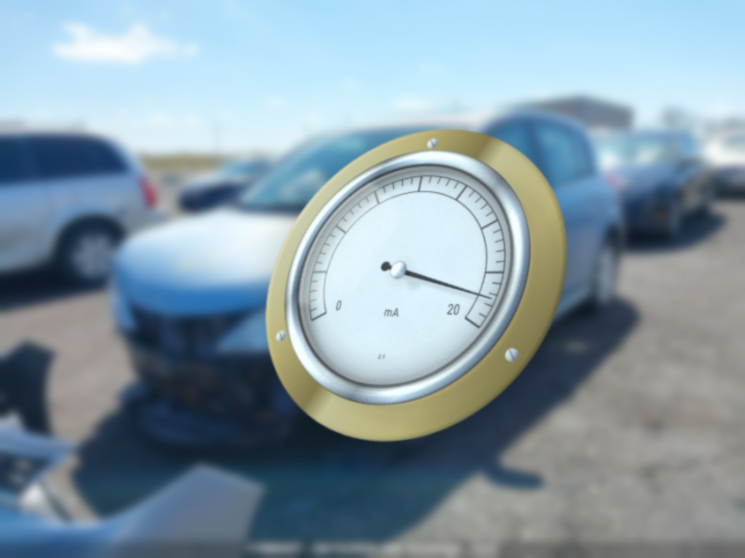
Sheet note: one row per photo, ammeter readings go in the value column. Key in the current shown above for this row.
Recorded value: 18.75 mA
